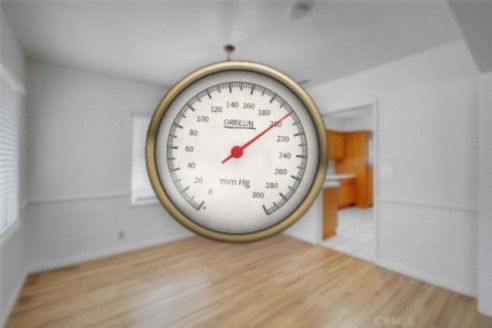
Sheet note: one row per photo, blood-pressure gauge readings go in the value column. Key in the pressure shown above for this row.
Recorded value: 200 mmHg
